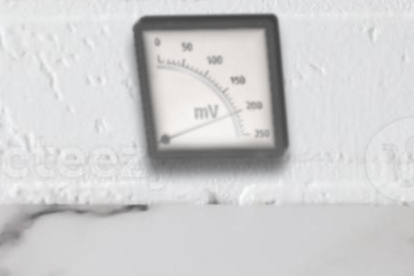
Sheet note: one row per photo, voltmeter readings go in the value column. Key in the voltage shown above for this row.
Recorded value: 200 mV
